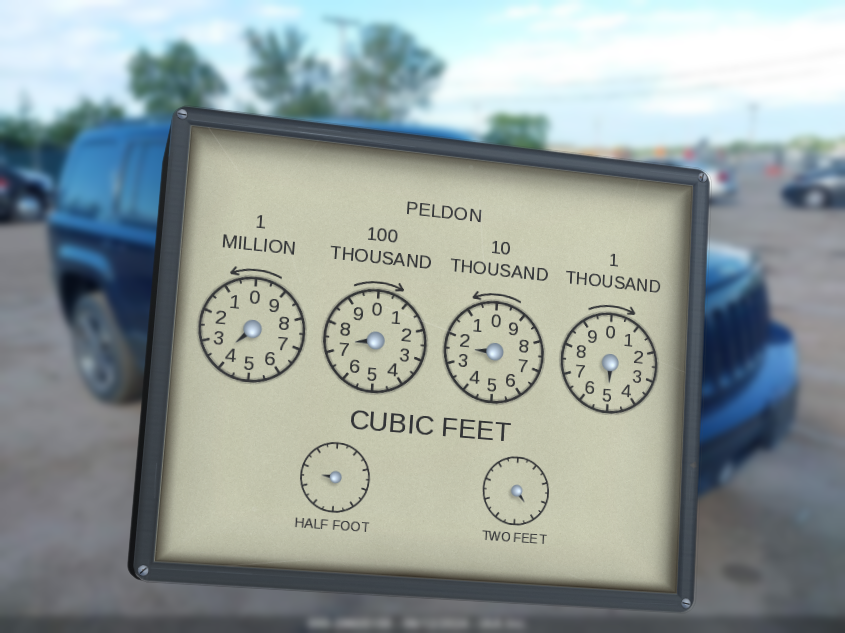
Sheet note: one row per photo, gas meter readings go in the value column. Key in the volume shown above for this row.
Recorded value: 372500 ft³
